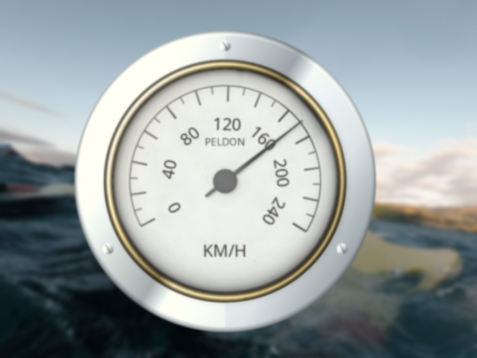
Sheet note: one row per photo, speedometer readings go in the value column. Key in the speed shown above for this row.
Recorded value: 170 km/h
